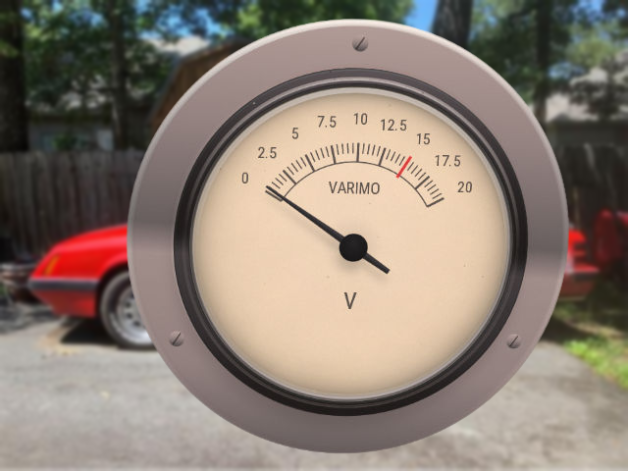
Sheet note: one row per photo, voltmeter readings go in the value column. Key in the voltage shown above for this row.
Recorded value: 0.5 V
